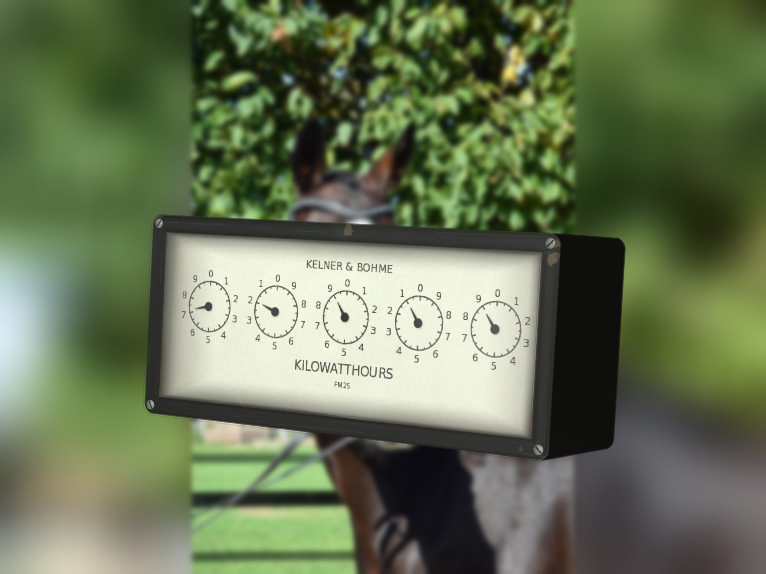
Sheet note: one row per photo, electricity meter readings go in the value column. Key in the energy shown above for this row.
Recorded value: 71909 kWh
